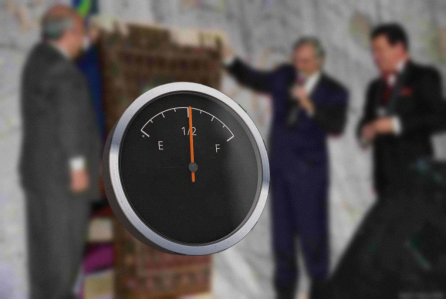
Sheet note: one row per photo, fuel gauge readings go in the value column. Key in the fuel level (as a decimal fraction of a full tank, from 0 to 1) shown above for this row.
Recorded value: 0.5
